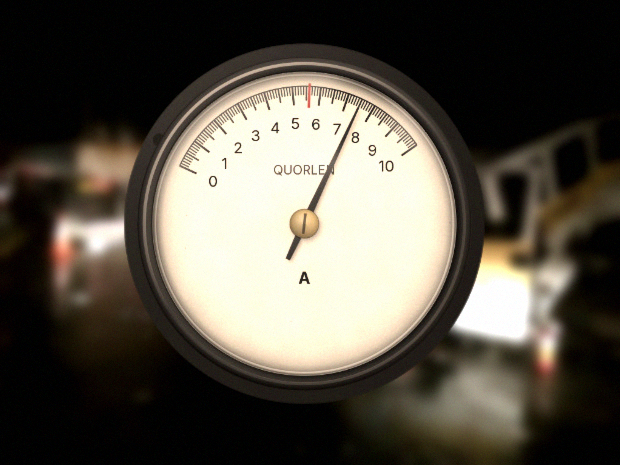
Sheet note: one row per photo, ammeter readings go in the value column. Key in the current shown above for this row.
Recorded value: 7.5 A
